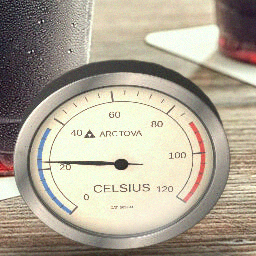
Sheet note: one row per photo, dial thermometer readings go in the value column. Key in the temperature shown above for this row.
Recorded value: 24 °C
